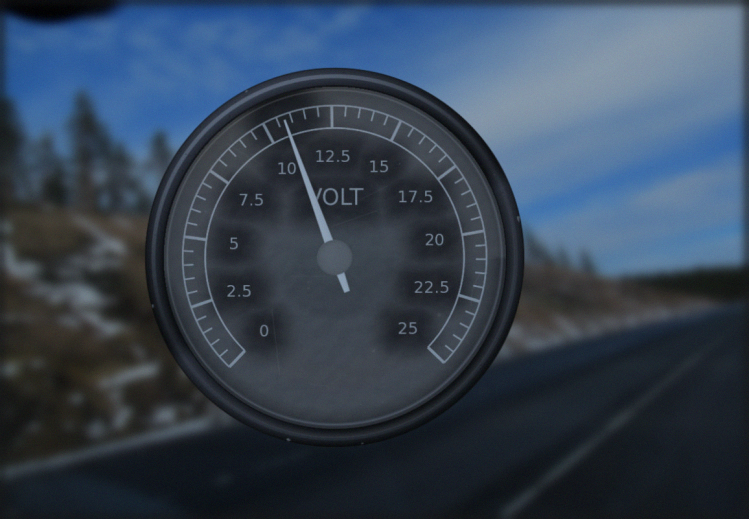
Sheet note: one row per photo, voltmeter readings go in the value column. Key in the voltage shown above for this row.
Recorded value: 10.75 V
